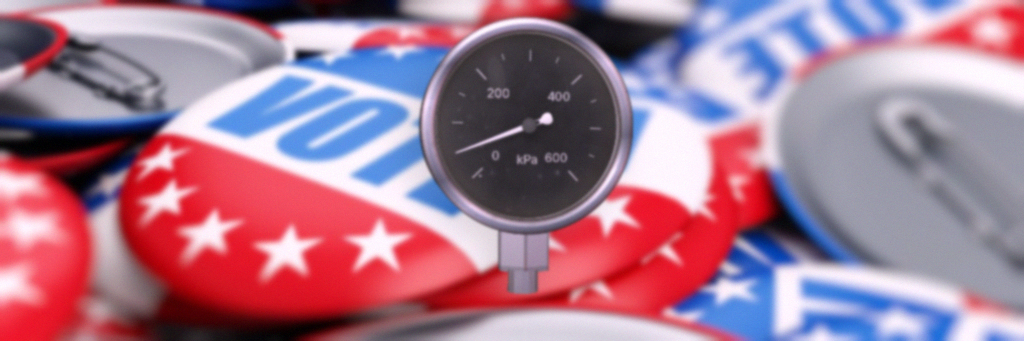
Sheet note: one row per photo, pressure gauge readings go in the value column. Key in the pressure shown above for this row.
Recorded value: 50 kPa
